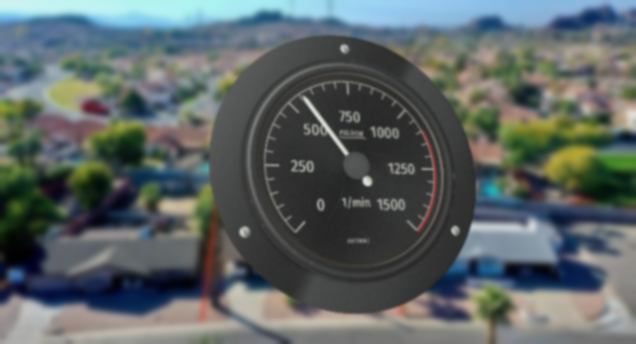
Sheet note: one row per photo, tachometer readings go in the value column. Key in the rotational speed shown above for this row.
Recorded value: 550 rpm
